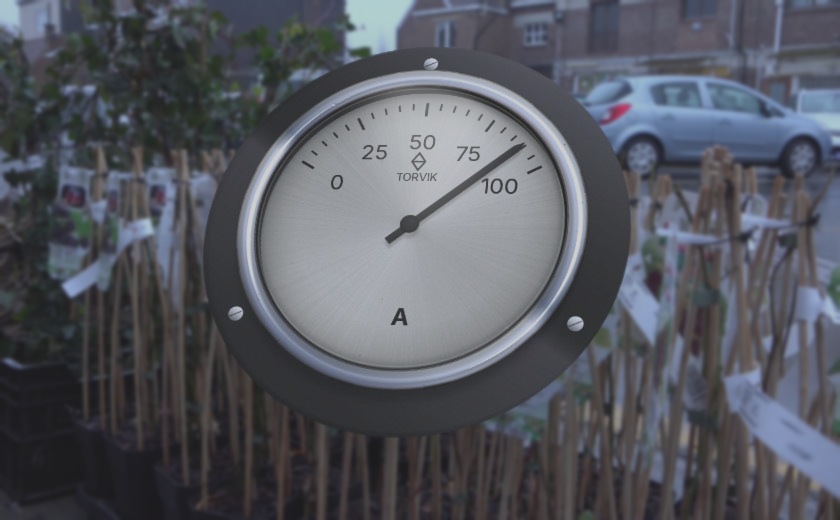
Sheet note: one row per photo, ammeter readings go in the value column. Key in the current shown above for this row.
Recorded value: 90 A
